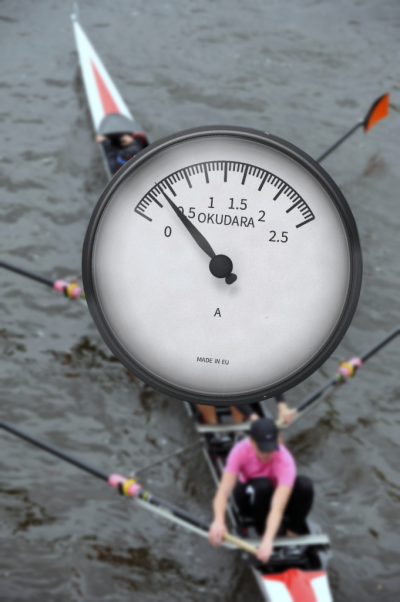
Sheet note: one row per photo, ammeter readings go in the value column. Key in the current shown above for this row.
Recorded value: 0.4 A
